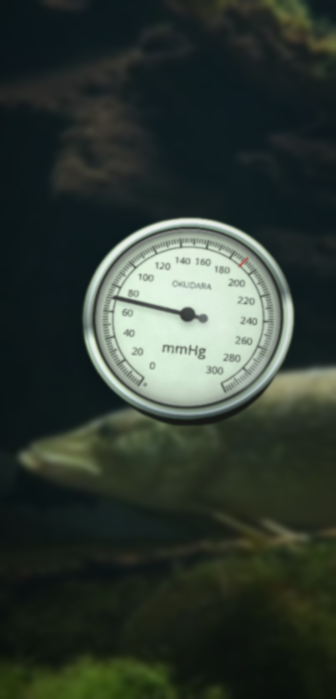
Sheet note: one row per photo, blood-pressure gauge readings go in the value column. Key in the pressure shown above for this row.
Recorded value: 70 mmHg
